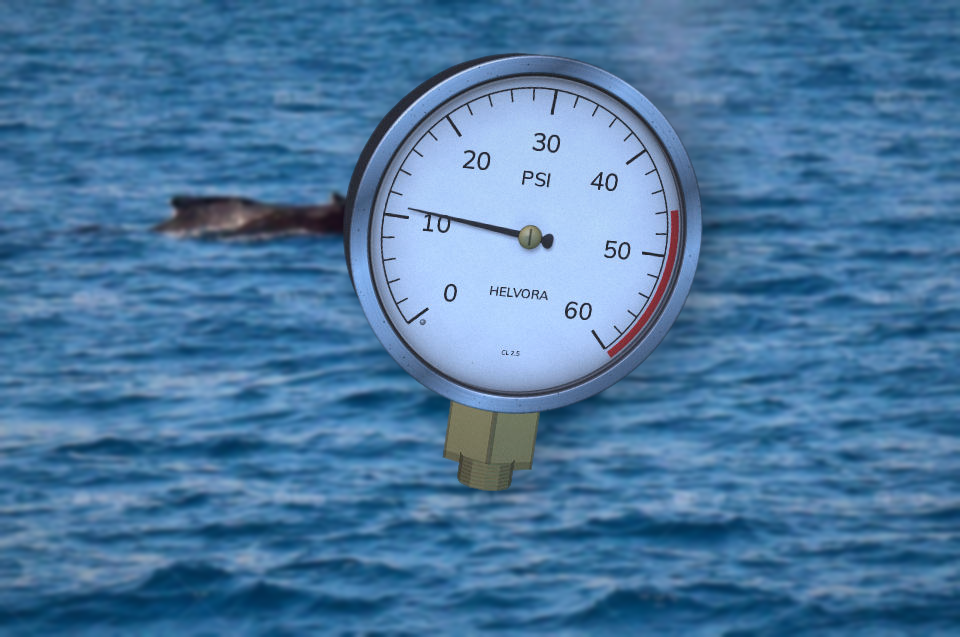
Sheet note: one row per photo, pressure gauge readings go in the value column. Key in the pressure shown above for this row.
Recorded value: 11 psi
